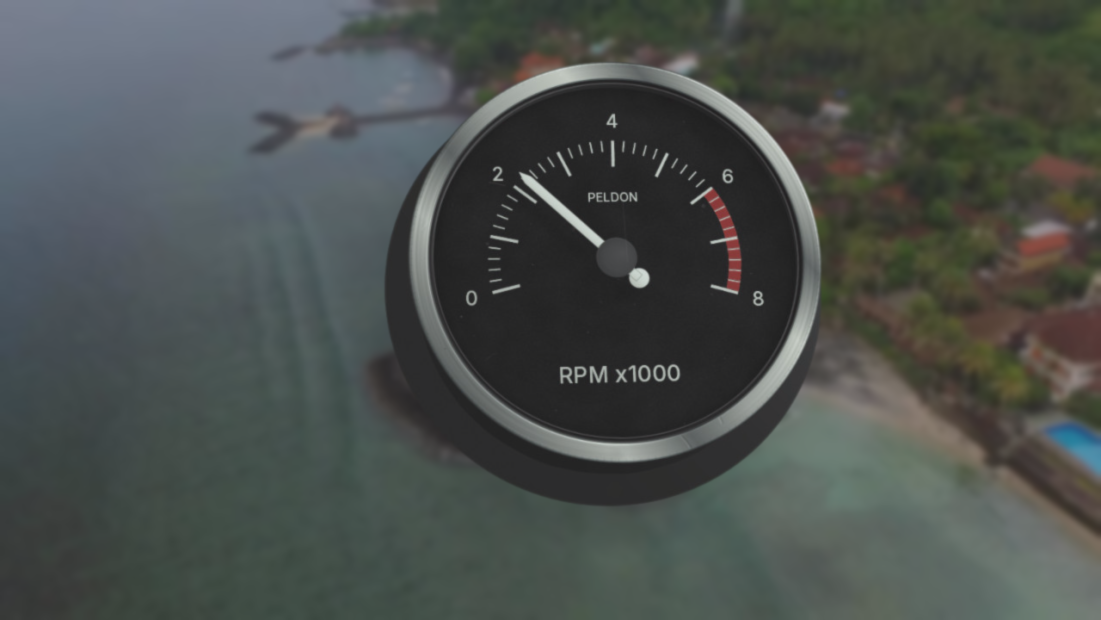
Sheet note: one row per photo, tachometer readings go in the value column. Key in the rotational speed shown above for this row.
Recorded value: 2200 rpm
